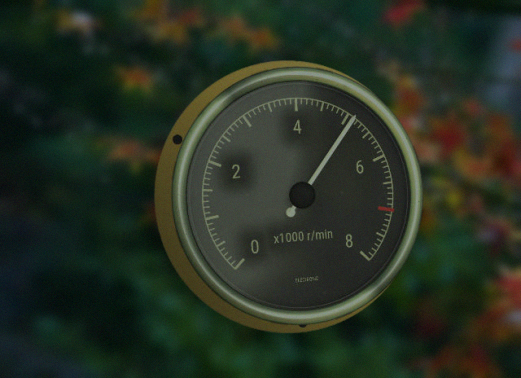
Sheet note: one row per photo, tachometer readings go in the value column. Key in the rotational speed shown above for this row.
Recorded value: 5100 rpm
